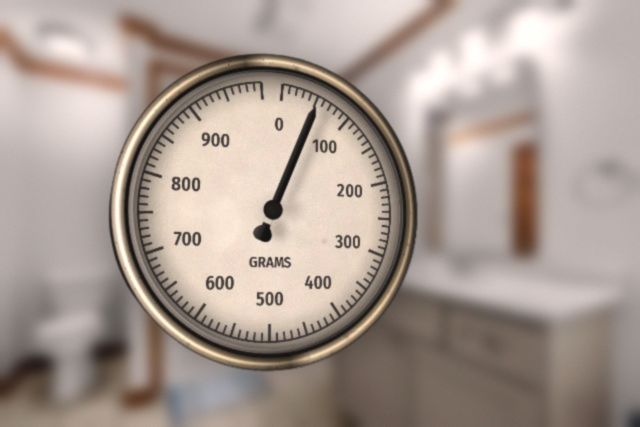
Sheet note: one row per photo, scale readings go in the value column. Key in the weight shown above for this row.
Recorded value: 50 g
